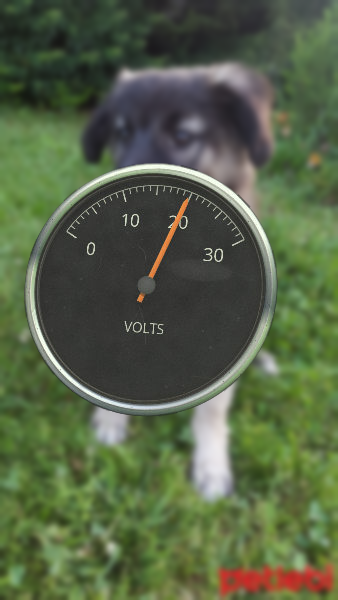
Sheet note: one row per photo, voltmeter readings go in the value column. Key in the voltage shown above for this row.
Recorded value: 20 V
